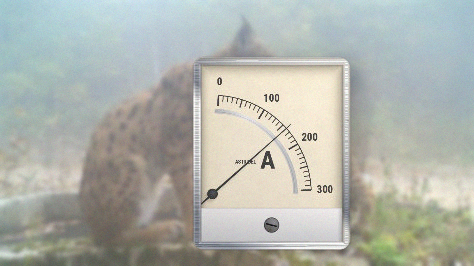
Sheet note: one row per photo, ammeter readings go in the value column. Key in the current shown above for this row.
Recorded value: 160 A
